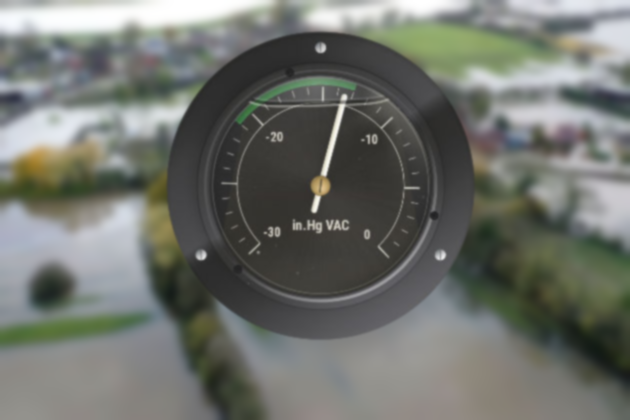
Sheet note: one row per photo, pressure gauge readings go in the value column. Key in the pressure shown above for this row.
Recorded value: -13.5 inHg
